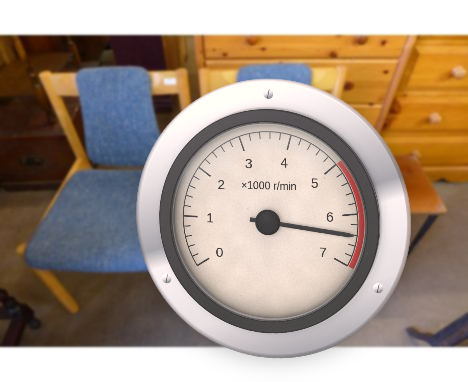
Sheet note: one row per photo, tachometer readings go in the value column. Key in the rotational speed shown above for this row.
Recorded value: 6400 rpm
